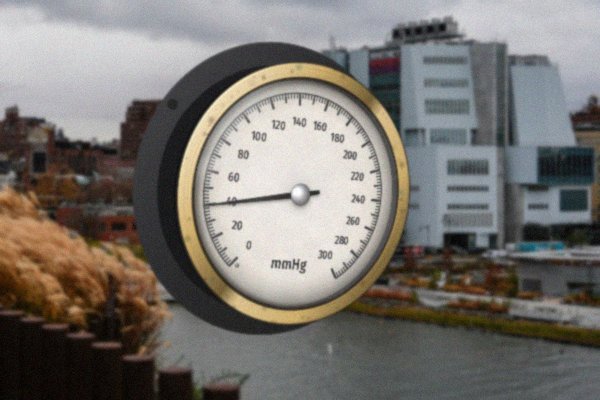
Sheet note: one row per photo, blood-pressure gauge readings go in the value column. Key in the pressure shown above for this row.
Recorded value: 40 mmHg
